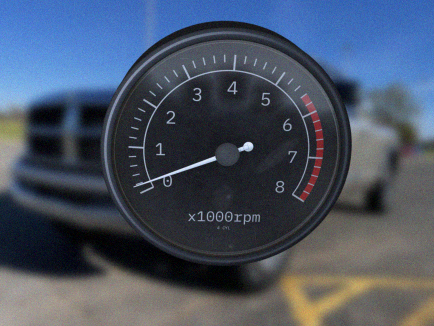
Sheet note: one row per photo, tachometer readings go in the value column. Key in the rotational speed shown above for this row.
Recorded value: 200 rpm
